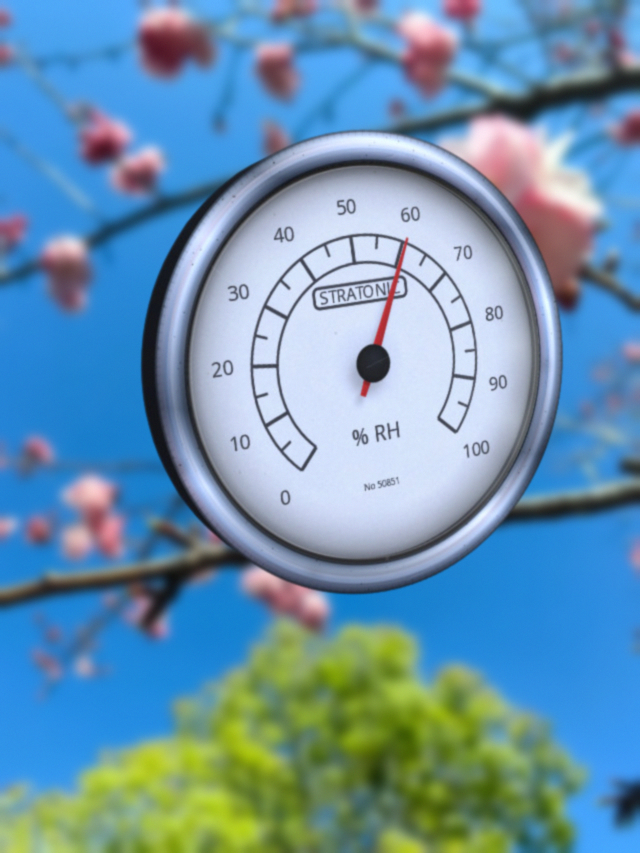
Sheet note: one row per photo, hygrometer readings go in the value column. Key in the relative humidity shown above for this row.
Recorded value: 60 %
